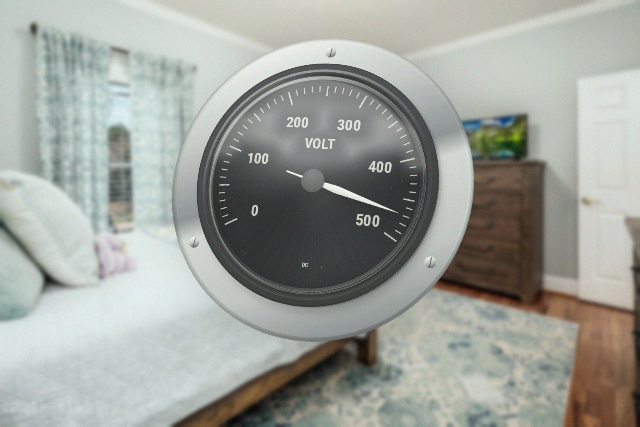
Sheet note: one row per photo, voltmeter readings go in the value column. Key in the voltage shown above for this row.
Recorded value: 470 V
